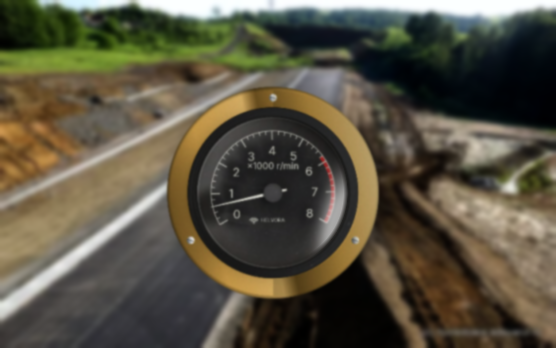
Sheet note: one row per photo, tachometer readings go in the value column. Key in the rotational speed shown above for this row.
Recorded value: 600 rpm
